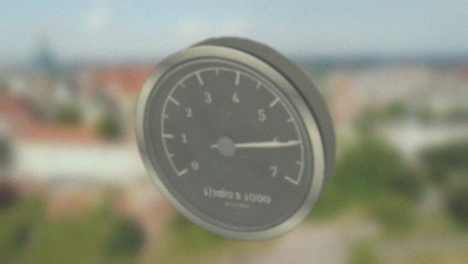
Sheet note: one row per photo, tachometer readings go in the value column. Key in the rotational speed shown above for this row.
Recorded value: 6000 rpm
